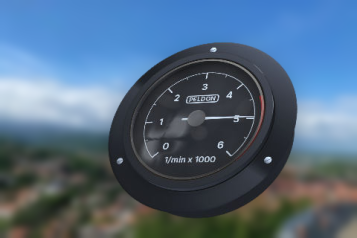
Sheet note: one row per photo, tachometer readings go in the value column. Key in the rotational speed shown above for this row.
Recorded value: 5000 rpm
